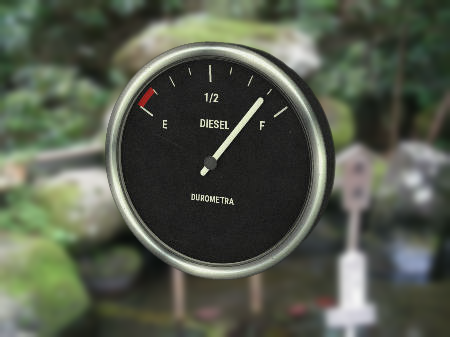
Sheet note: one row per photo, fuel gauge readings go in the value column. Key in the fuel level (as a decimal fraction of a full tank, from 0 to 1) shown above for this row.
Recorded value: 0.875
